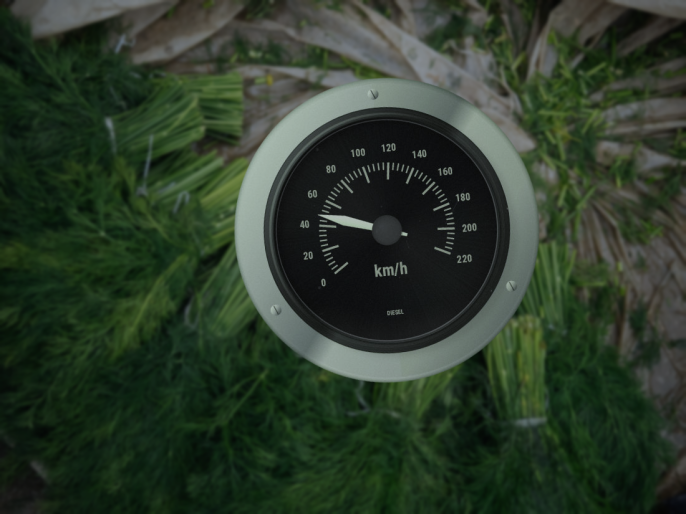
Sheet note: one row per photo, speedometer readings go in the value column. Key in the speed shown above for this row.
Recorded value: 48 km/h
